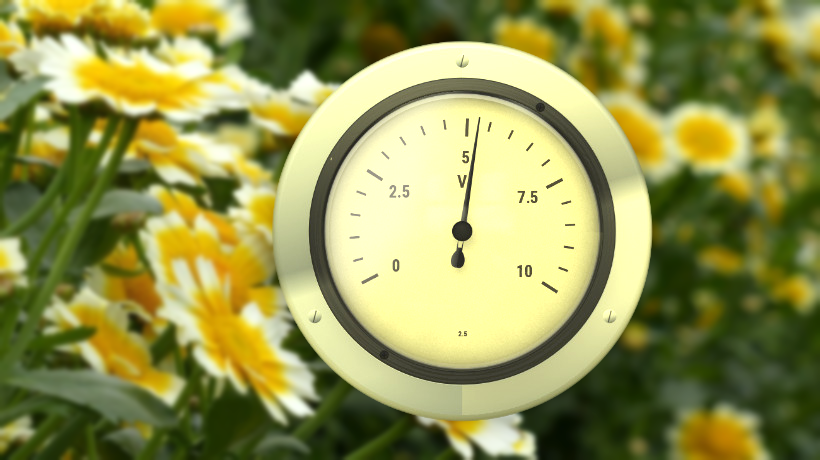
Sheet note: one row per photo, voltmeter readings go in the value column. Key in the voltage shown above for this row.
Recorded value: 5.25 V
